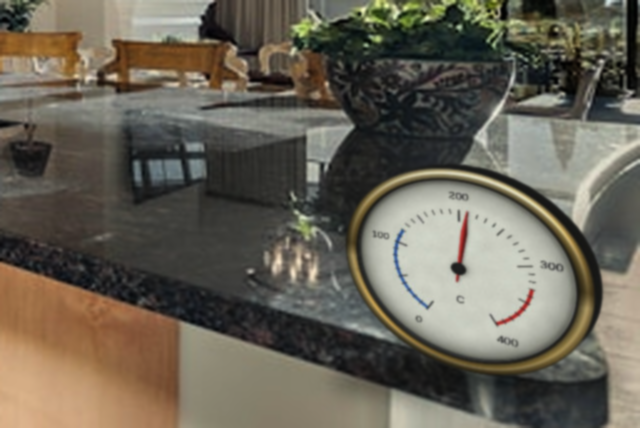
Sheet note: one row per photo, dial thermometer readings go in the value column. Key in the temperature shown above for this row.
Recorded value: 210 °C
